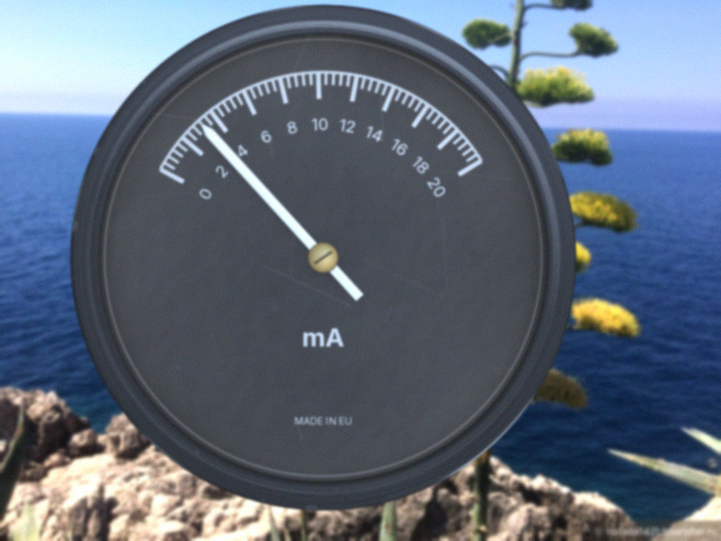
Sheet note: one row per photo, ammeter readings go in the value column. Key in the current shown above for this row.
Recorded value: 3.2 mA
